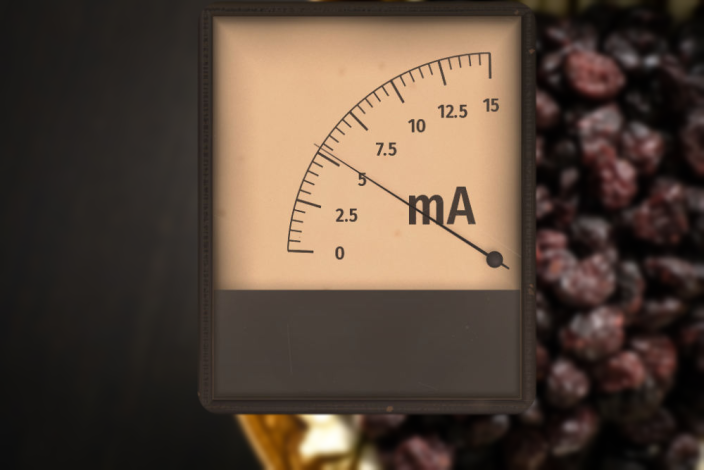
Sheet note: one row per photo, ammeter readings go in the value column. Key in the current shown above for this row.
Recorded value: 5.25 mA
